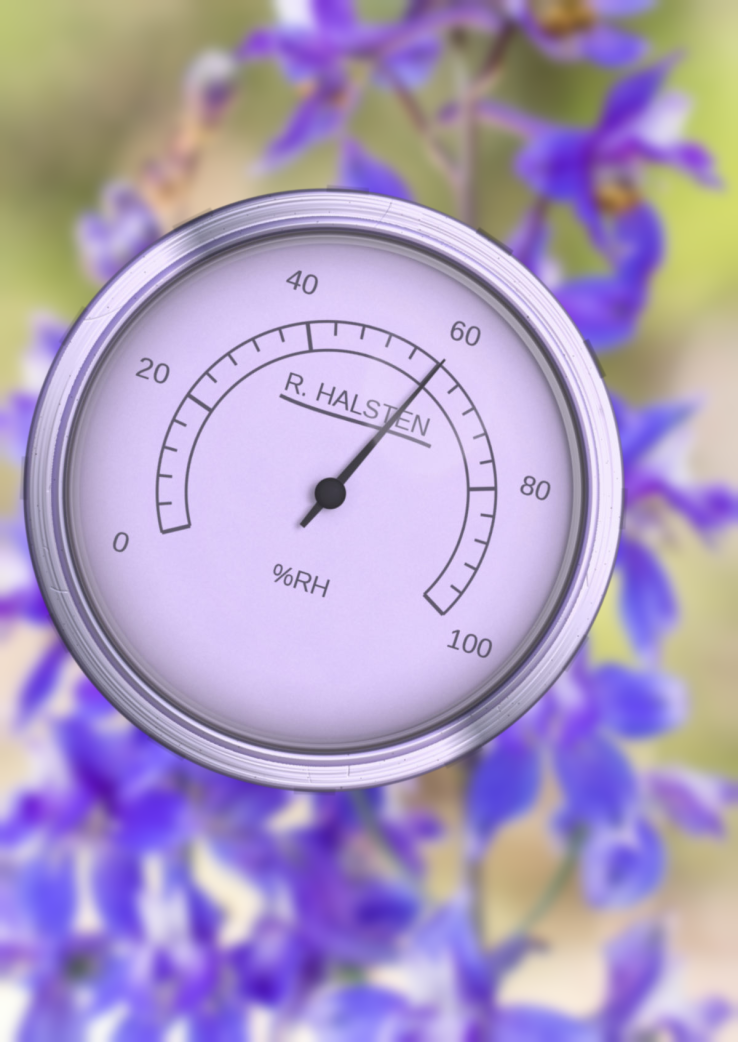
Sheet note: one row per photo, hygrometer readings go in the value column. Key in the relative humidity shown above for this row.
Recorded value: 60 %
